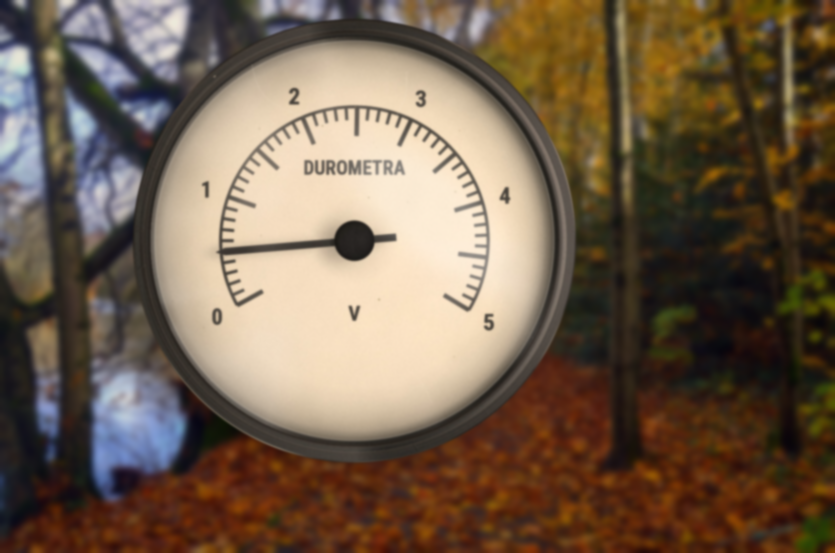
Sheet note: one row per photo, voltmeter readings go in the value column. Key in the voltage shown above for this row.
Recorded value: 0.5 V
